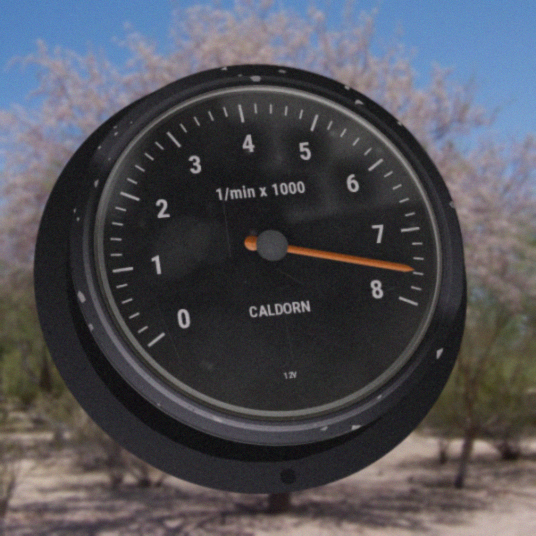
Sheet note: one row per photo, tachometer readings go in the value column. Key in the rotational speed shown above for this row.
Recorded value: 7600 rpm
